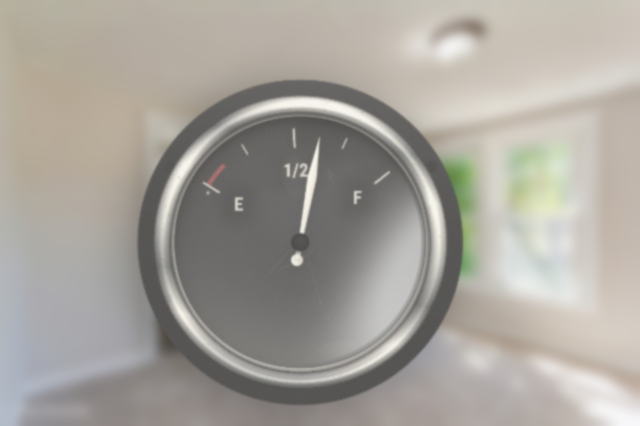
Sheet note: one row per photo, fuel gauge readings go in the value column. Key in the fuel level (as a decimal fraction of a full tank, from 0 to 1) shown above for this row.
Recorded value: 0.625
